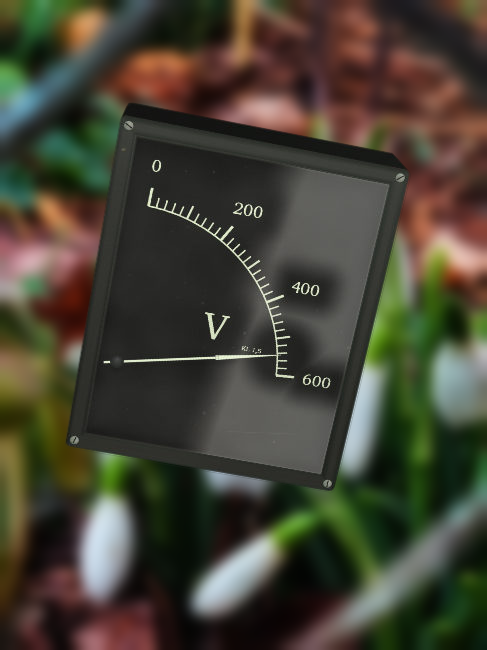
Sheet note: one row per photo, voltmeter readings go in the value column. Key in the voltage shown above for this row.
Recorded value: 540 V
